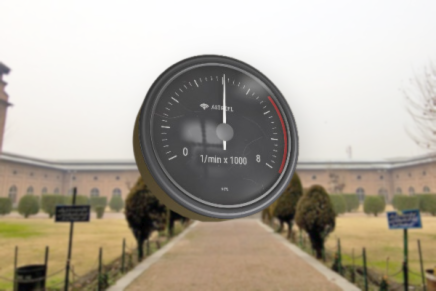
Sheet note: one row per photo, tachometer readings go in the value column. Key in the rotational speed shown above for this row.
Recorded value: 4000 rpm
